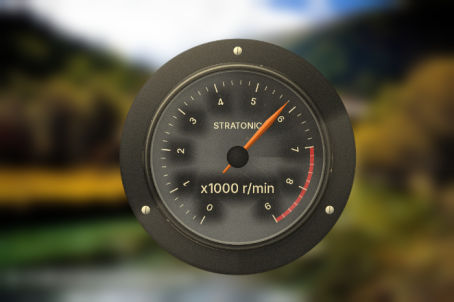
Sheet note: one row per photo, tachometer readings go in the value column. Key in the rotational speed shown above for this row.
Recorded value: 5800 rpm
